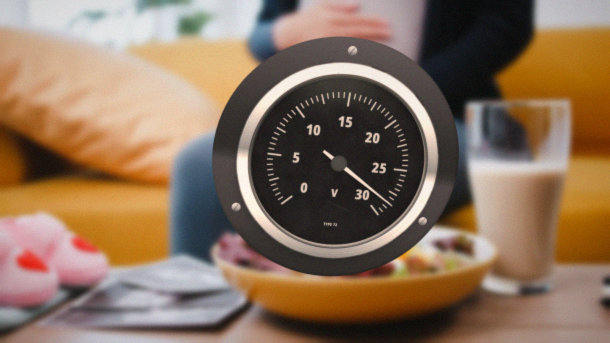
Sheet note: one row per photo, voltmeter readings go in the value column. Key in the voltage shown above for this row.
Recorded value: 28.5 V
